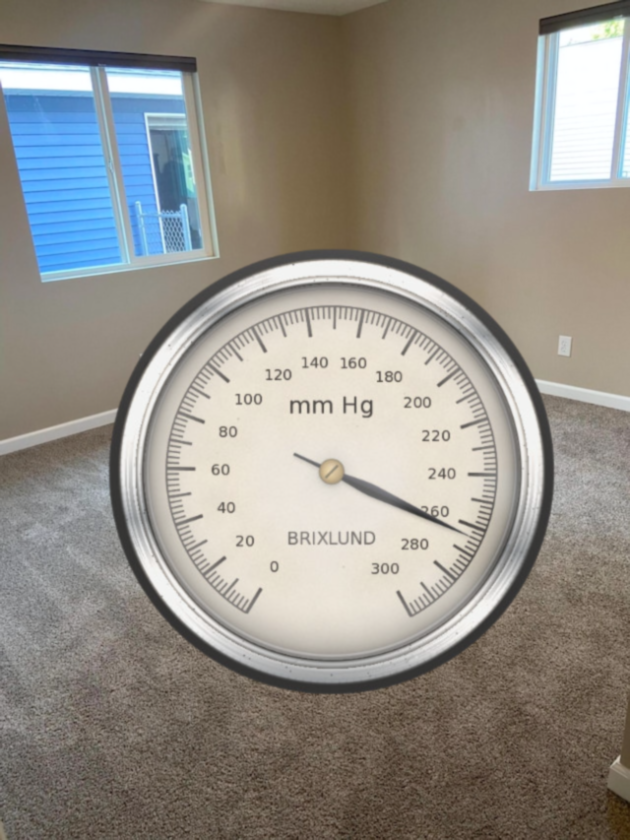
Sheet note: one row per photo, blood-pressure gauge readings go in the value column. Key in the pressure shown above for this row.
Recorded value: 264 mmHg
